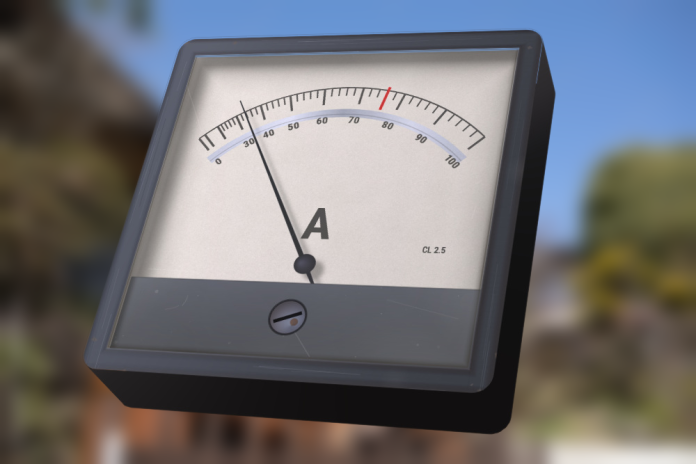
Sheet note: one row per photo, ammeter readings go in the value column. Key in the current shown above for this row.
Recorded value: 34 A
